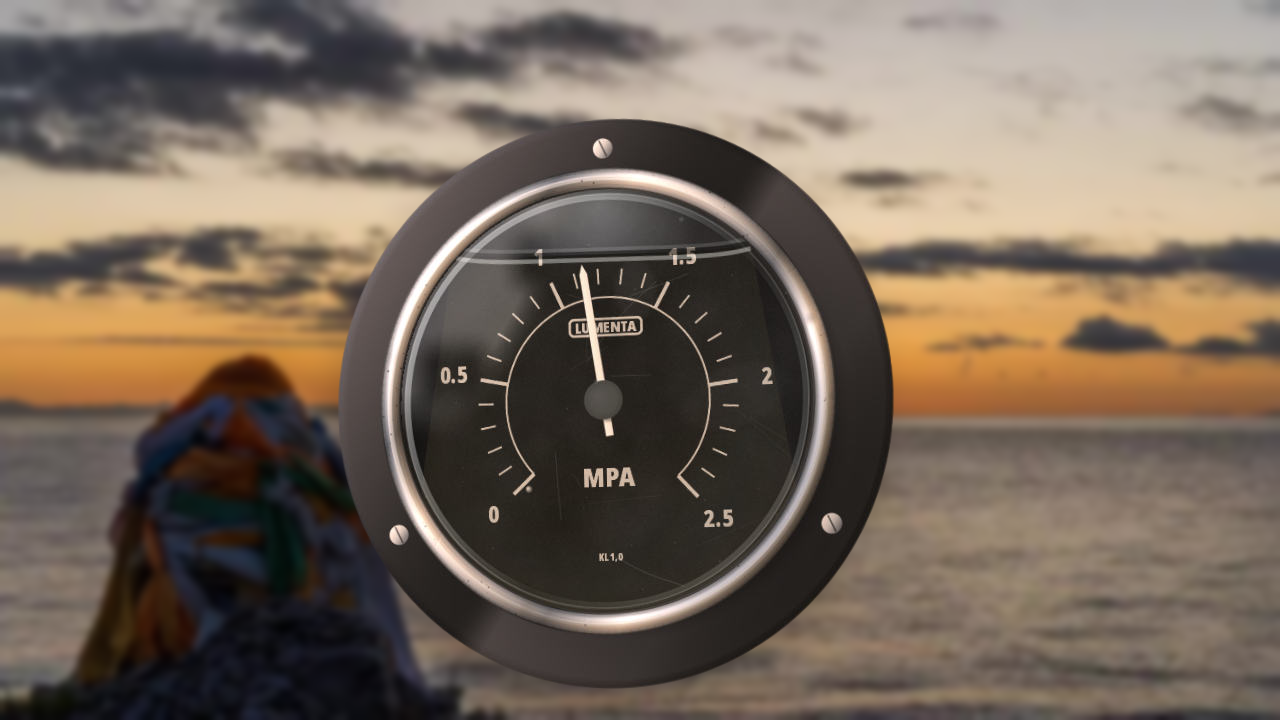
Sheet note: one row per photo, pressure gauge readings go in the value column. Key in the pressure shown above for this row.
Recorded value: 1.15 MPa
